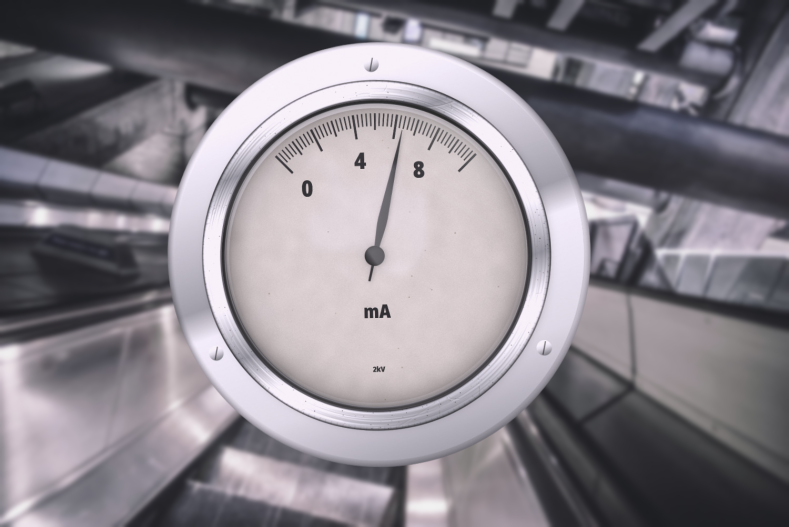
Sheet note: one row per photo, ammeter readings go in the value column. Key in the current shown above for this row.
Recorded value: 6.4 mA
